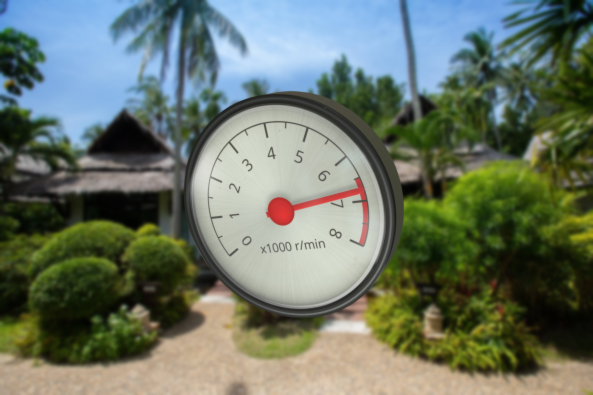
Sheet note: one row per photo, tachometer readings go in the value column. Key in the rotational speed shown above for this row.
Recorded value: 6750 rpm
